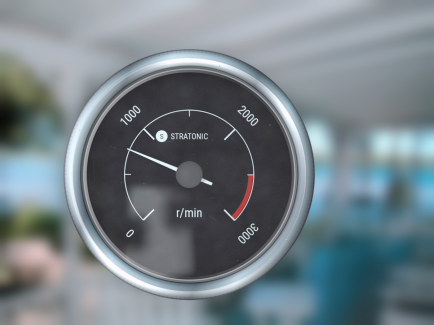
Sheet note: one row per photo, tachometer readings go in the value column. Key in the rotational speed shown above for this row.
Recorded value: 750 rpm
